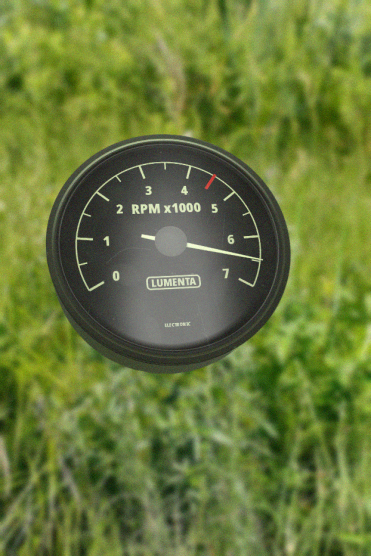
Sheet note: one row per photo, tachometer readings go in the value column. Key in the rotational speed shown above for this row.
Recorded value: 6500 rpm
